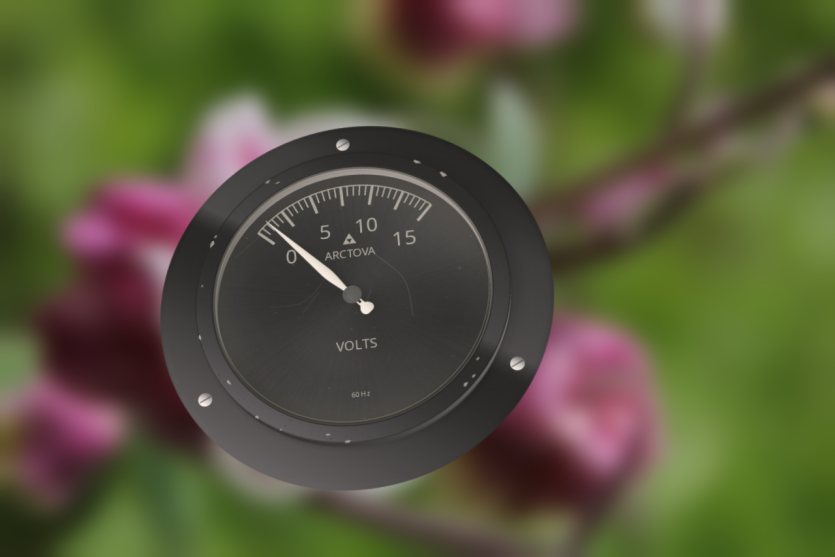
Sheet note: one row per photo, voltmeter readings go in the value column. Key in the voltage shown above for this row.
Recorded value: 1 V
